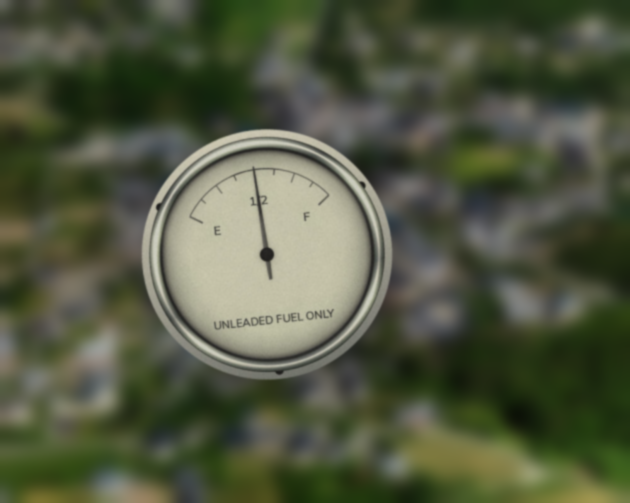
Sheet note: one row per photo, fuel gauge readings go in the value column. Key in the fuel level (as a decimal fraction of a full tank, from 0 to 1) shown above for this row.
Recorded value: 0.5
